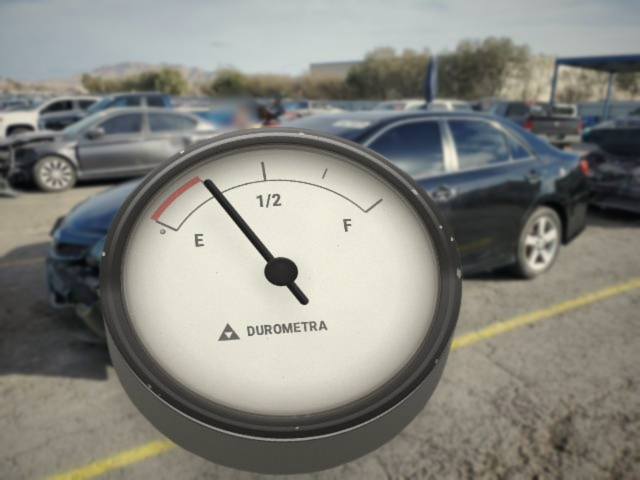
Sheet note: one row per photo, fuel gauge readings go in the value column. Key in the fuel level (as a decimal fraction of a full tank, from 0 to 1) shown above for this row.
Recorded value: 0.25
